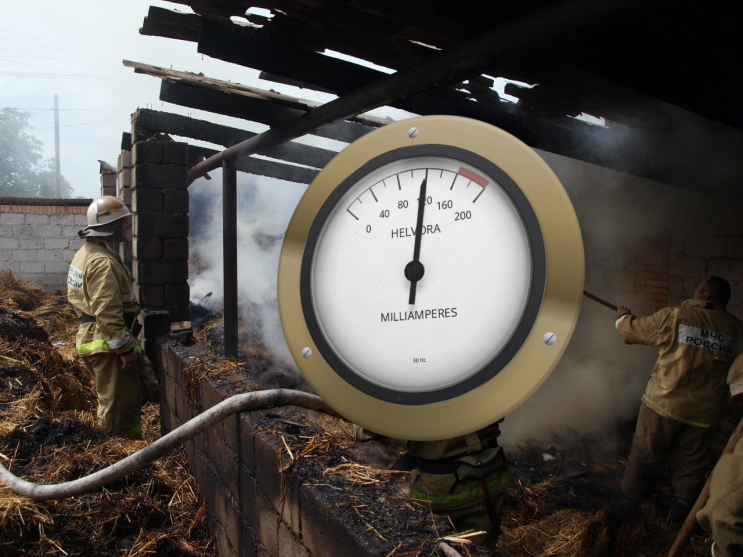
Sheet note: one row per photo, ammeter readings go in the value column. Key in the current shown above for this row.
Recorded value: 120 mA
